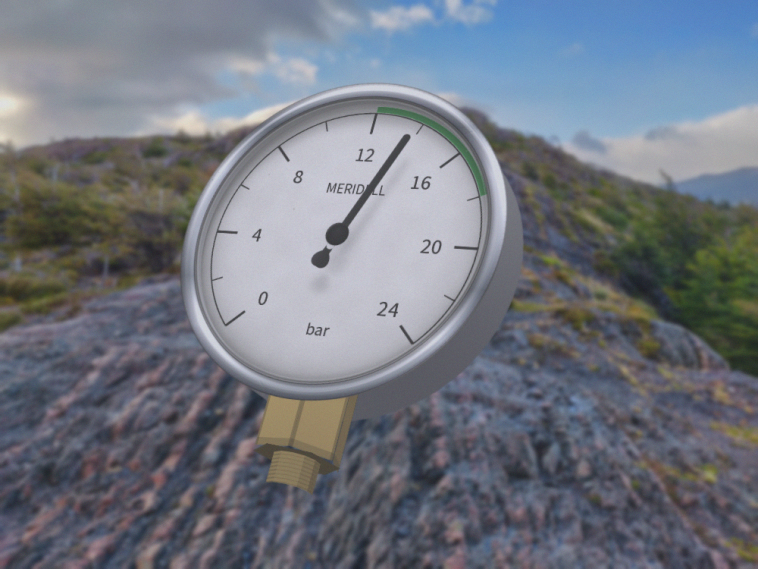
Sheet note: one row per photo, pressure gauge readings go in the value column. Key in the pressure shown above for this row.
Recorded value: 14 bar
